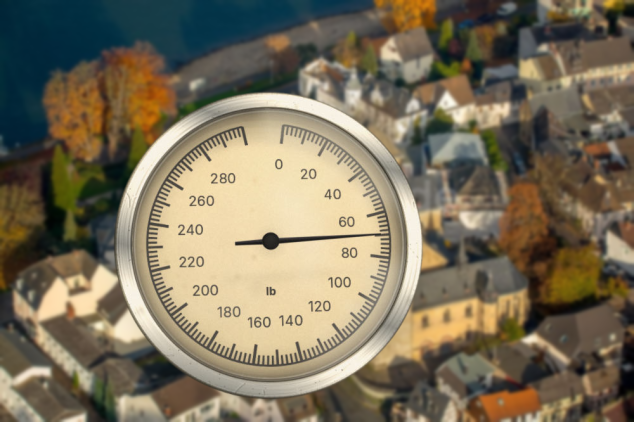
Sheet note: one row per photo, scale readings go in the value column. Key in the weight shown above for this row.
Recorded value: 70 lb
